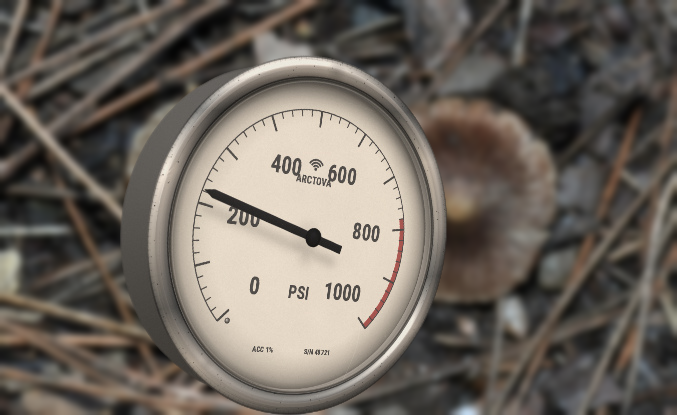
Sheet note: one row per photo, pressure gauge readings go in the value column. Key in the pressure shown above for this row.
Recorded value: 220 psi
